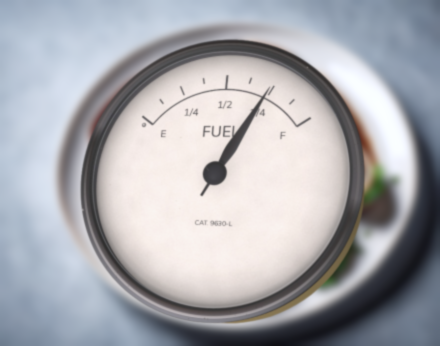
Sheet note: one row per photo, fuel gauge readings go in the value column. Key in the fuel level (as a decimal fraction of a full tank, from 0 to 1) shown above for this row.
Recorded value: 0.75
